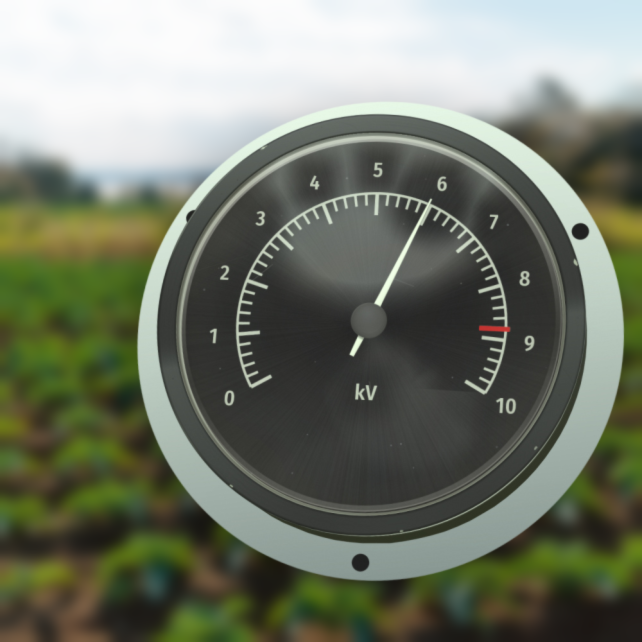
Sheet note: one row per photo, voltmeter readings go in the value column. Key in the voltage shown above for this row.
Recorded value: 6 kV
